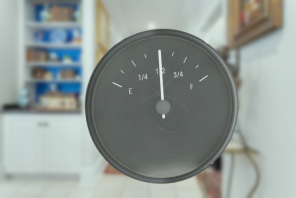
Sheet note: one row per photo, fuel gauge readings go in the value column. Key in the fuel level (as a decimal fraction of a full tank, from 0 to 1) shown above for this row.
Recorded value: 0.5
